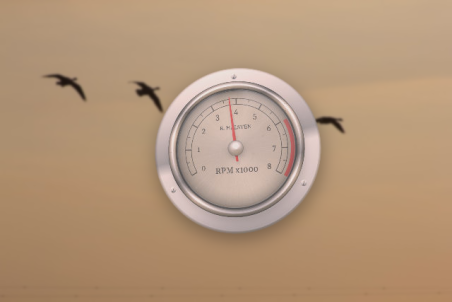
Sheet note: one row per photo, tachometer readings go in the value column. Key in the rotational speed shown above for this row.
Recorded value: 3750 rpm
